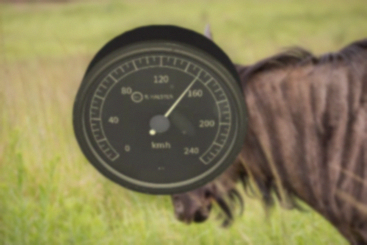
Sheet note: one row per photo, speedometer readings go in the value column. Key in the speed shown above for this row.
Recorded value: 150 km/h
